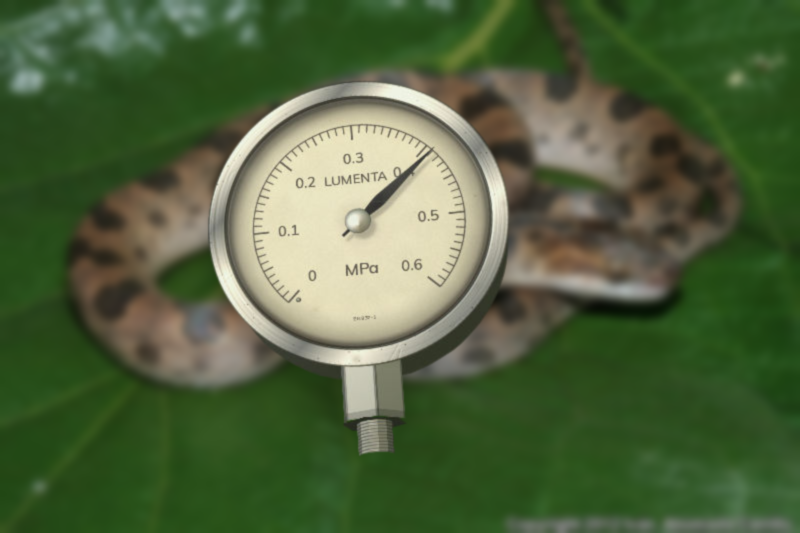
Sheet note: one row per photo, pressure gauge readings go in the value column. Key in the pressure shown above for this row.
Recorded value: 0.41 MPa
